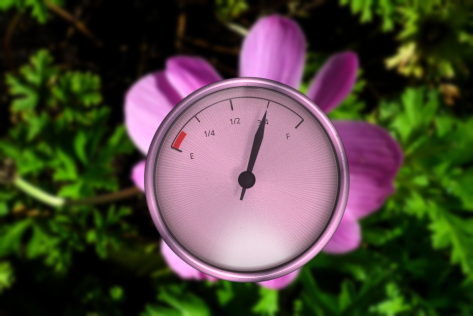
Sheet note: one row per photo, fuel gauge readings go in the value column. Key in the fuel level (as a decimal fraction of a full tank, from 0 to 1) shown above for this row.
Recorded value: 0.75
